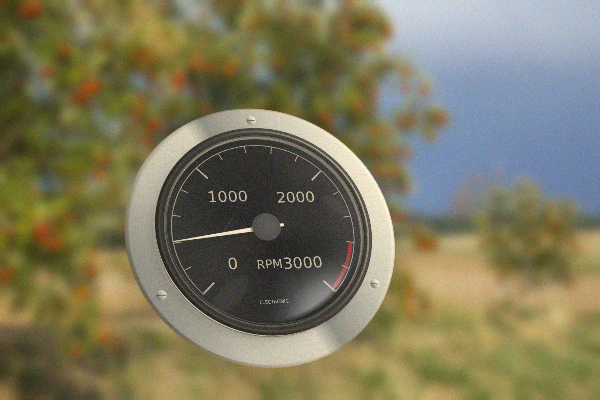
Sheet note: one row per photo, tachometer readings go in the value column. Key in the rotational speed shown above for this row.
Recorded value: 400 rpm
